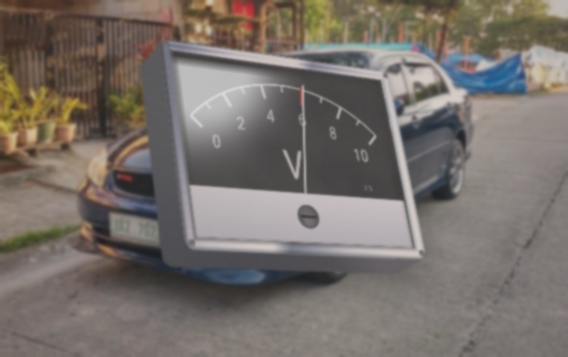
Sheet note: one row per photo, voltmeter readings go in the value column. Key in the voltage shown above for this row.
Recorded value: 6 V
